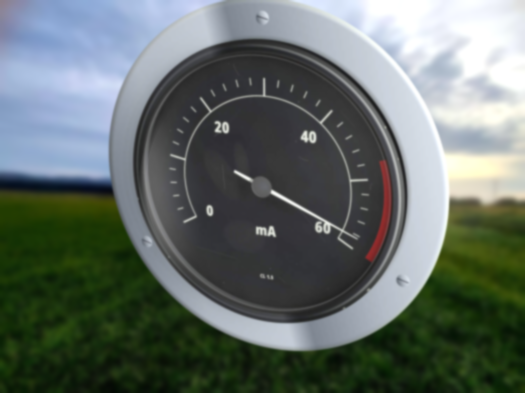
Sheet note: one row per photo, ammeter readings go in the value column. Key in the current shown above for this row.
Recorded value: 58 mA
